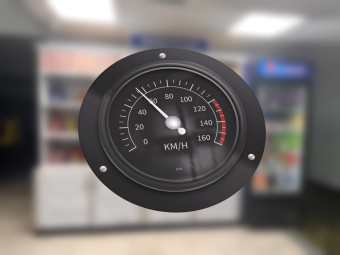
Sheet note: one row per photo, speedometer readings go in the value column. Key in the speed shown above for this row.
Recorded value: 55 km/h
